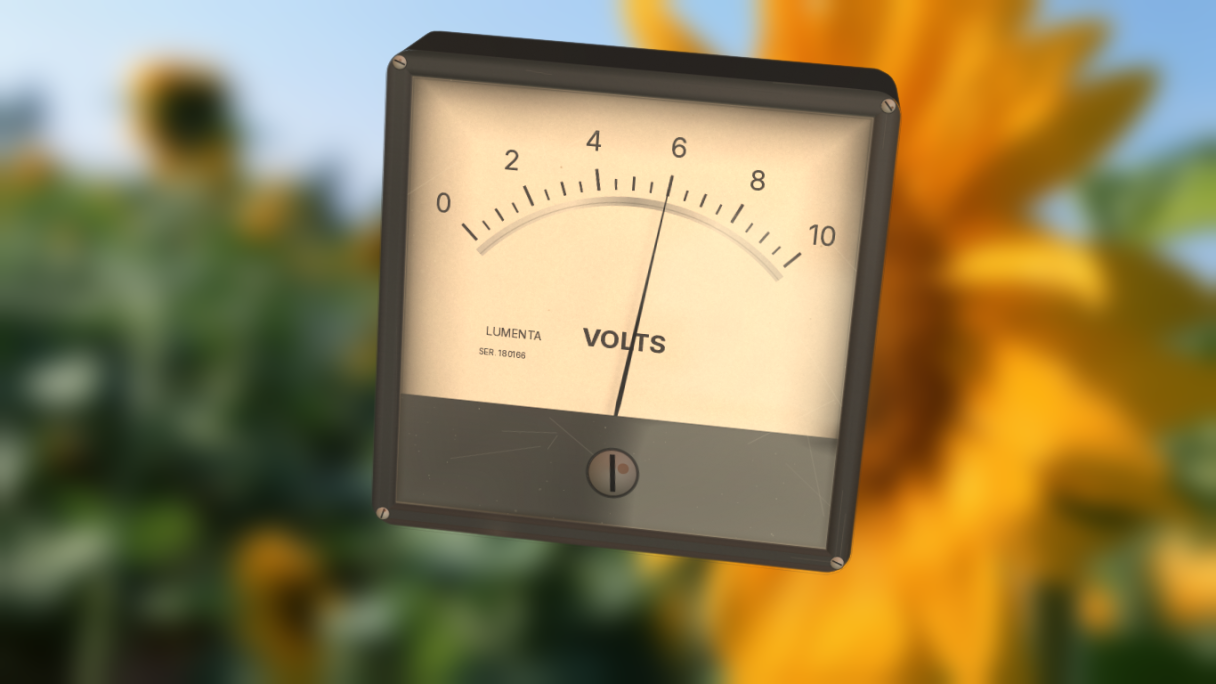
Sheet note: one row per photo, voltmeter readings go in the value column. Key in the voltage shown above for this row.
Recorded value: 6 V
